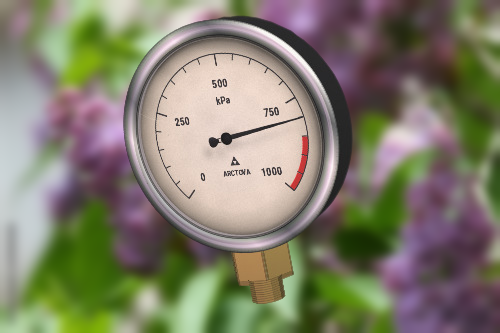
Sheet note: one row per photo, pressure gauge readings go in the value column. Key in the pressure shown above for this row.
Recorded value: 800 kPa
